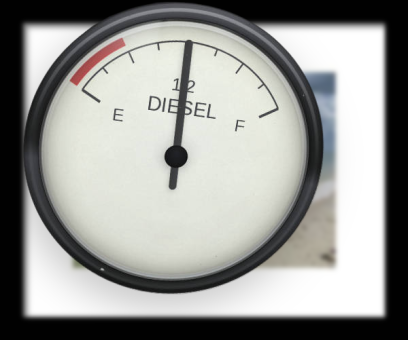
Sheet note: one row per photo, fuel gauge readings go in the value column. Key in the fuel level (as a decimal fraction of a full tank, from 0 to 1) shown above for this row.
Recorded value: 0.5
